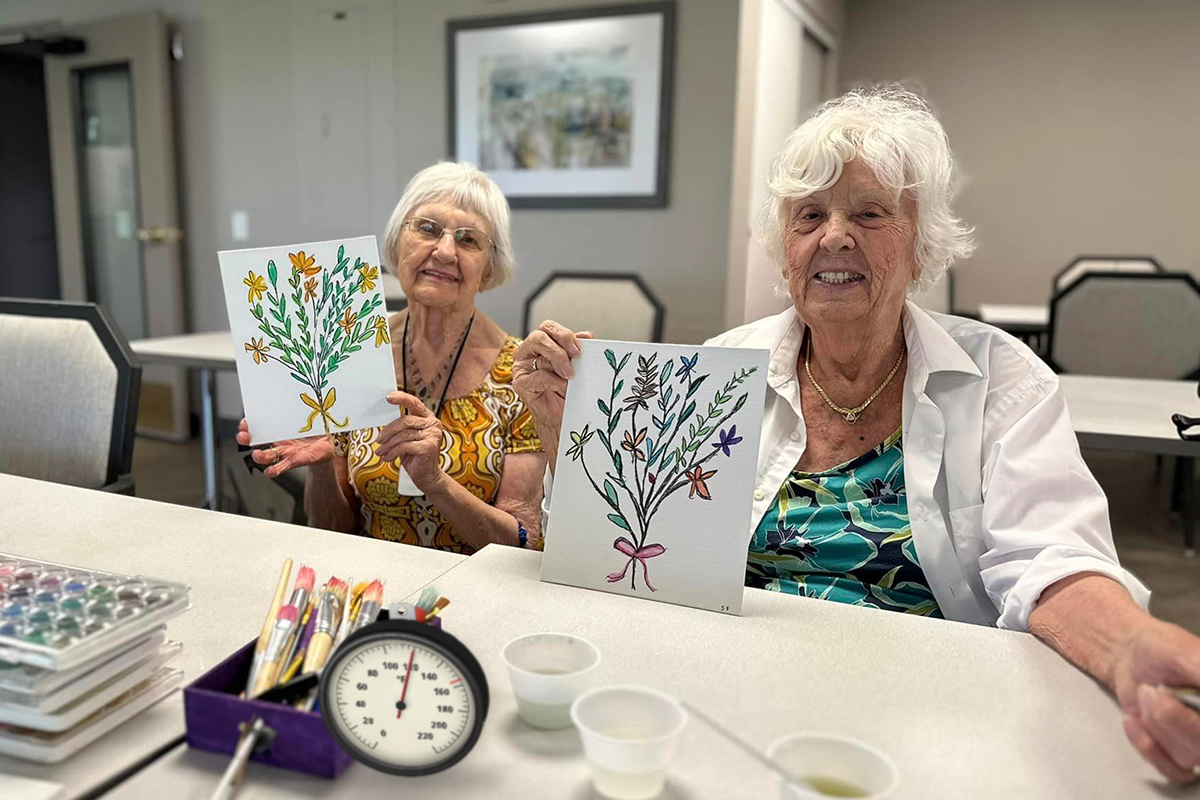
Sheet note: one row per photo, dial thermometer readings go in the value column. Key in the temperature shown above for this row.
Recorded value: 120 °F
